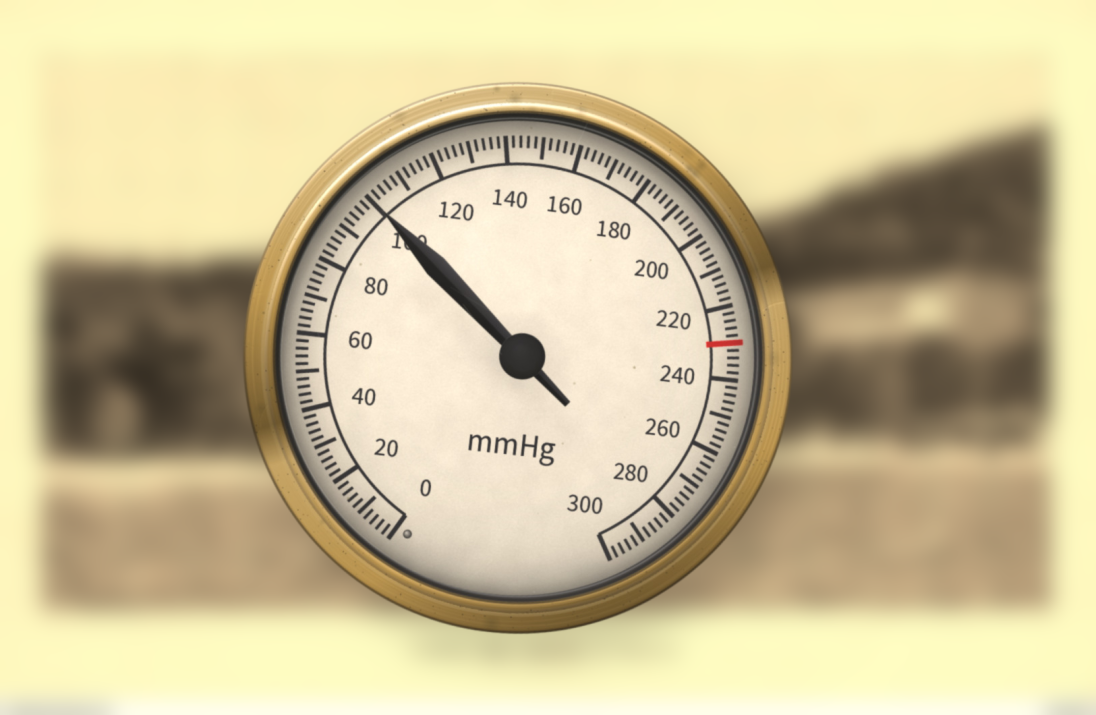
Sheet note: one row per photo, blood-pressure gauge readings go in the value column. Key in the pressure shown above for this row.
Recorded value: 100 mmHg
